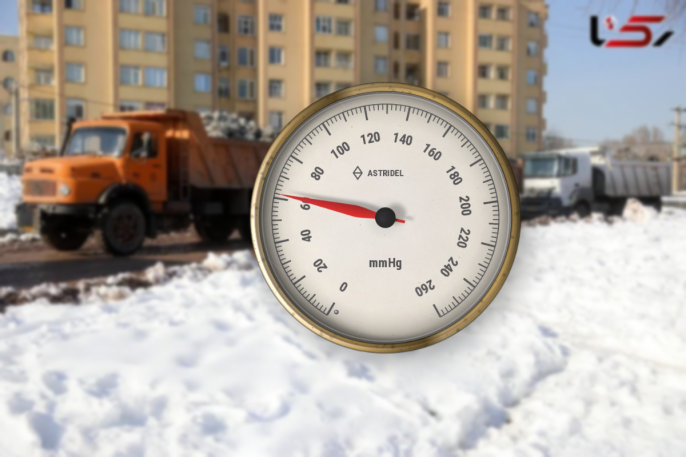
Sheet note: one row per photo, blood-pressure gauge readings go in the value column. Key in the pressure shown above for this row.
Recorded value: 62 mmHg
